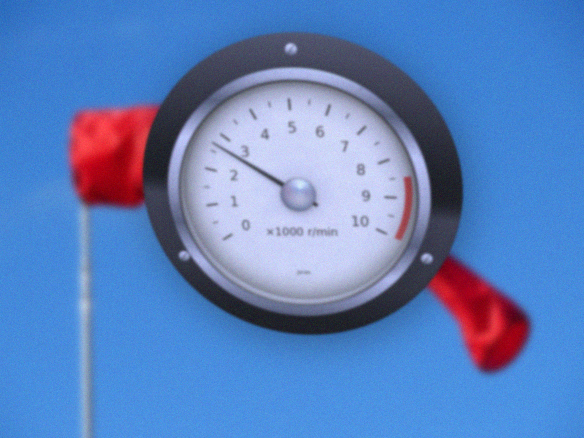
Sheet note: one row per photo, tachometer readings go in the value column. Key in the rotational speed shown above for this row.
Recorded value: 2750 rpm
